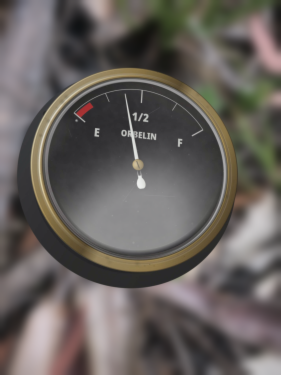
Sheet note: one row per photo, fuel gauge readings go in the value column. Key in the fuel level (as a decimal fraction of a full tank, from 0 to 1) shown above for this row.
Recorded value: 0.375
